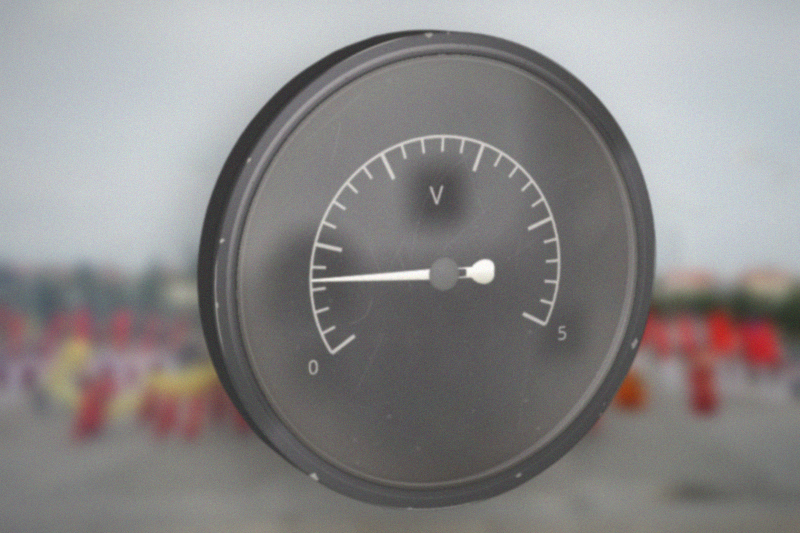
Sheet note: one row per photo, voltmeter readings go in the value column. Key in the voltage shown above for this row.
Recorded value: 0.7 V
